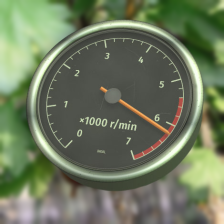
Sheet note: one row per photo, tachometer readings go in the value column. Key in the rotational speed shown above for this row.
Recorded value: 6200 rpm
